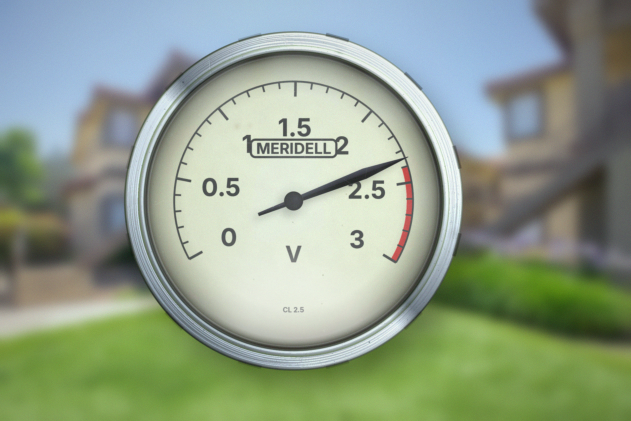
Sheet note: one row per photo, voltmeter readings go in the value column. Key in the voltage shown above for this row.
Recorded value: 2.35 V
